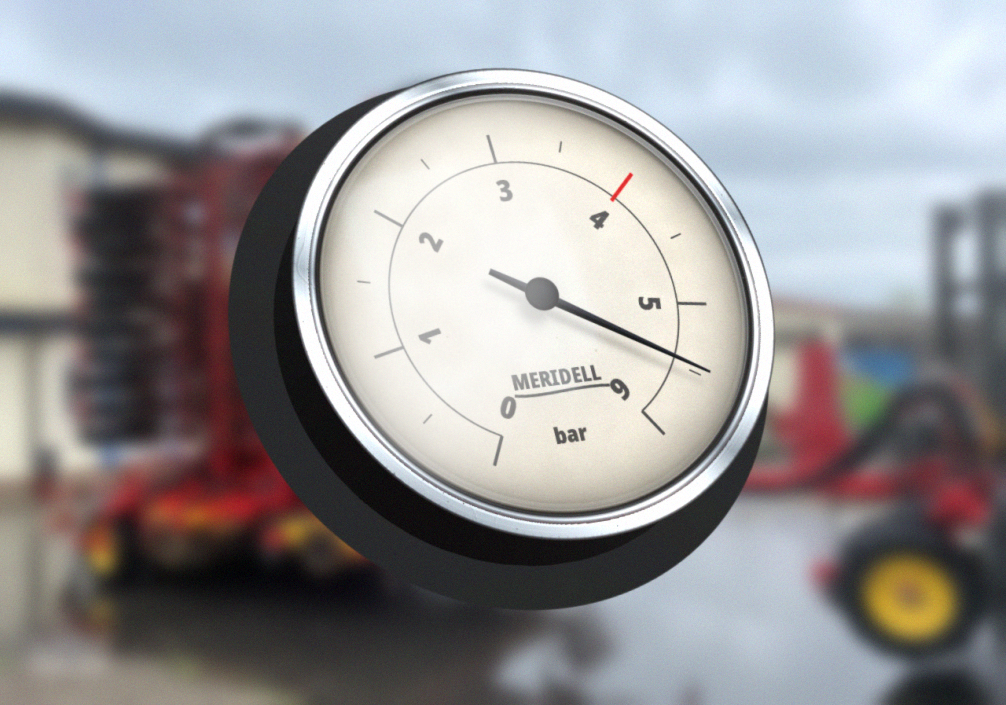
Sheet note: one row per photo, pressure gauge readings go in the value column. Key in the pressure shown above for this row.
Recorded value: 5.5 bar
